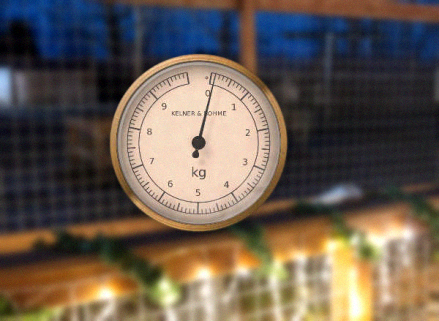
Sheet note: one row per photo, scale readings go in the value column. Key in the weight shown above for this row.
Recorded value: 0.1 kg
